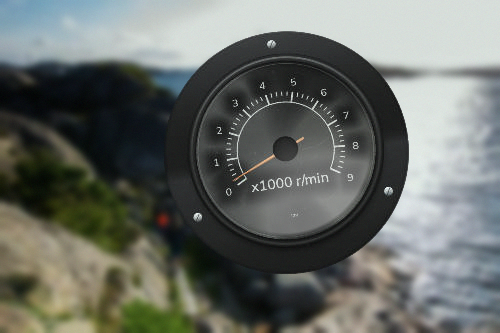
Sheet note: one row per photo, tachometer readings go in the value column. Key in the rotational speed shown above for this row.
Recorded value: 200 rpm
